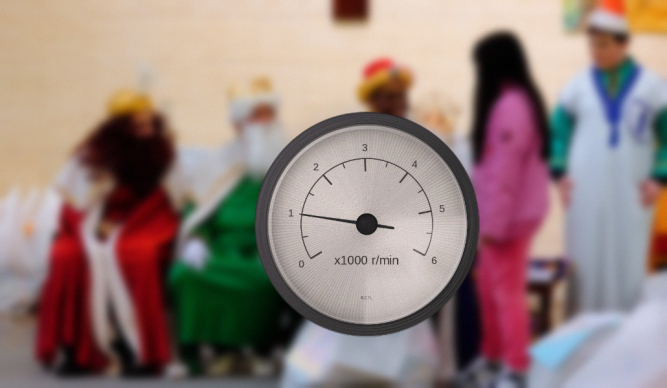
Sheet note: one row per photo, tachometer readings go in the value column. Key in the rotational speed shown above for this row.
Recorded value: 1000 rpm
